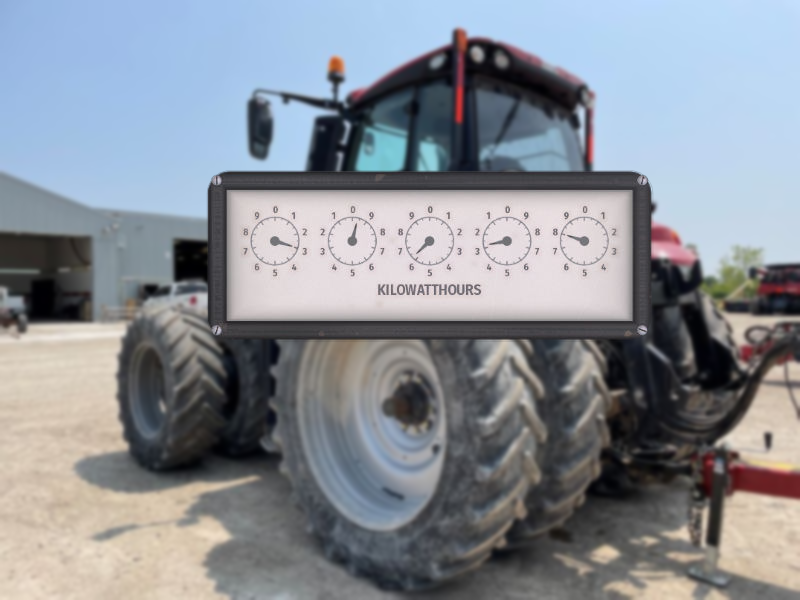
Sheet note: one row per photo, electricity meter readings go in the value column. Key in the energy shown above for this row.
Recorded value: 29628 kWh
